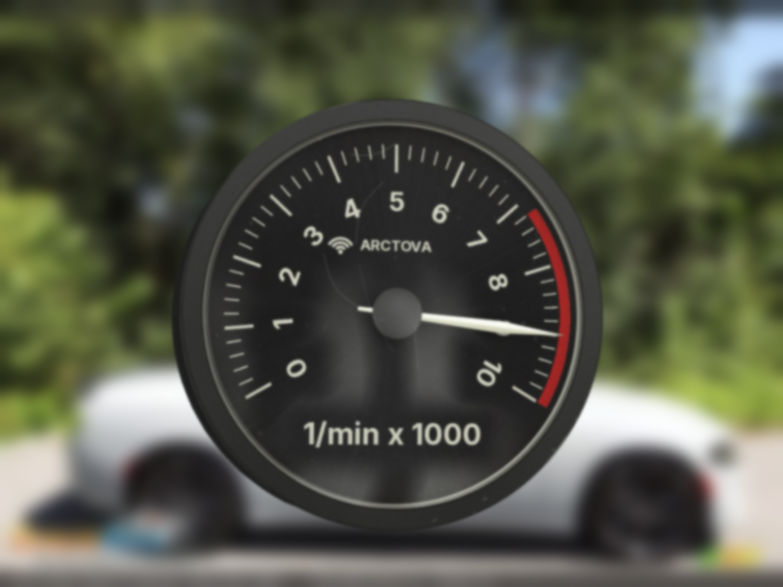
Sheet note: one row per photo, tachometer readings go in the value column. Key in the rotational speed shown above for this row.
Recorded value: 9000 rpm
